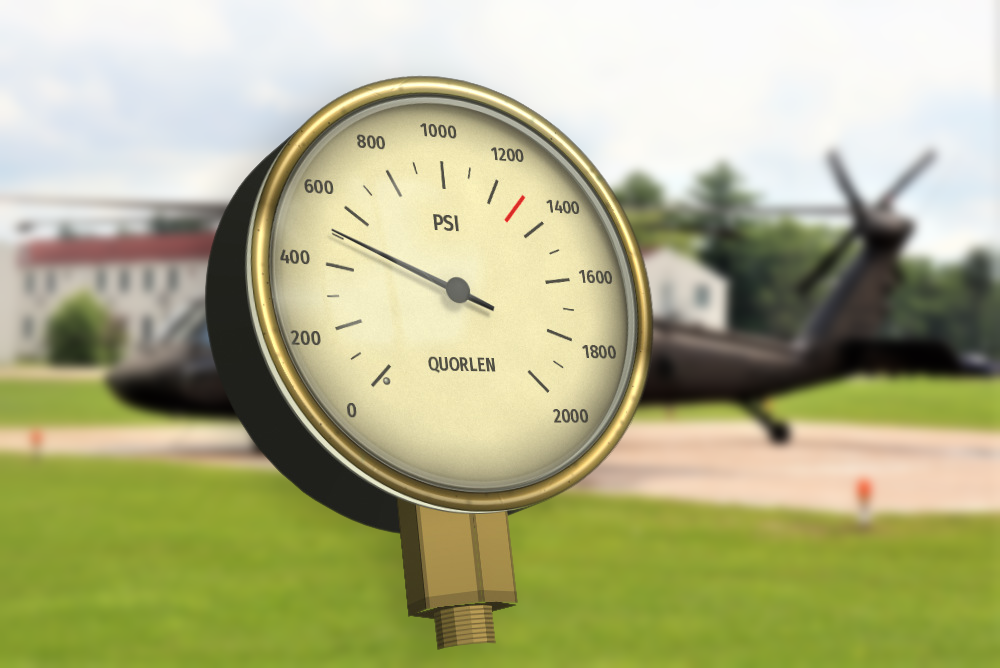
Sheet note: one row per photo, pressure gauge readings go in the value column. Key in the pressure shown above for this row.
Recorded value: 500 psi
